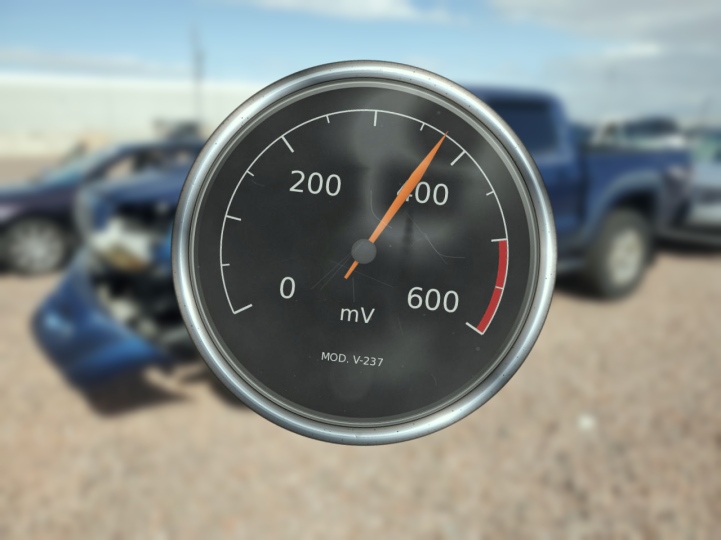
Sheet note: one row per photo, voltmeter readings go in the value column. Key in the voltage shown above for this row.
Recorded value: 375 mV
